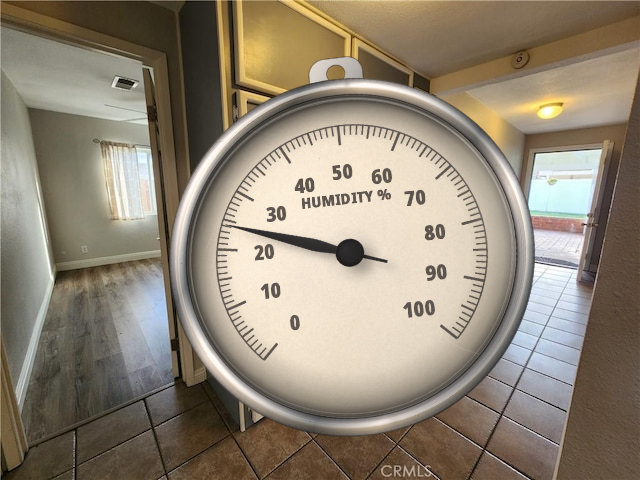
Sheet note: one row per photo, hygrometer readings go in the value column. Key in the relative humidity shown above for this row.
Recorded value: 24 %
